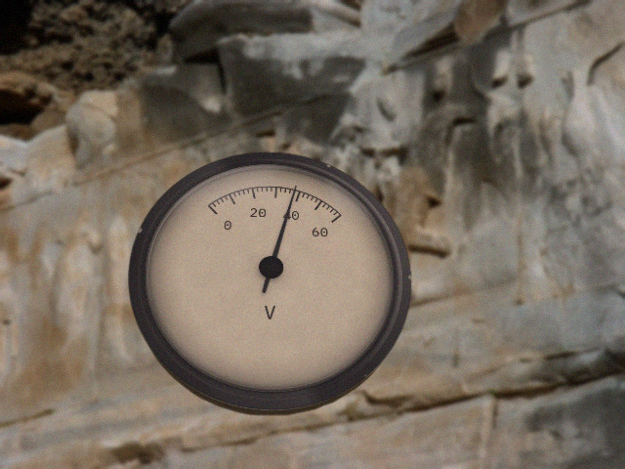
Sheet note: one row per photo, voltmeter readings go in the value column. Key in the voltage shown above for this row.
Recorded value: 38 V
